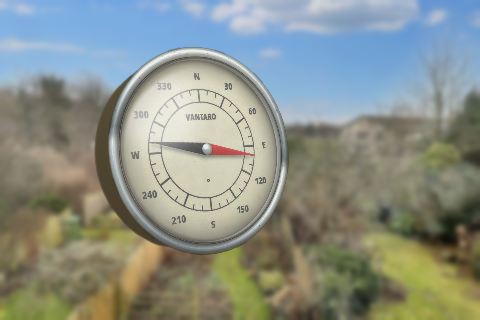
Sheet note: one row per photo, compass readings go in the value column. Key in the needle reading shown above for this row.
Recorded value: 100 °
